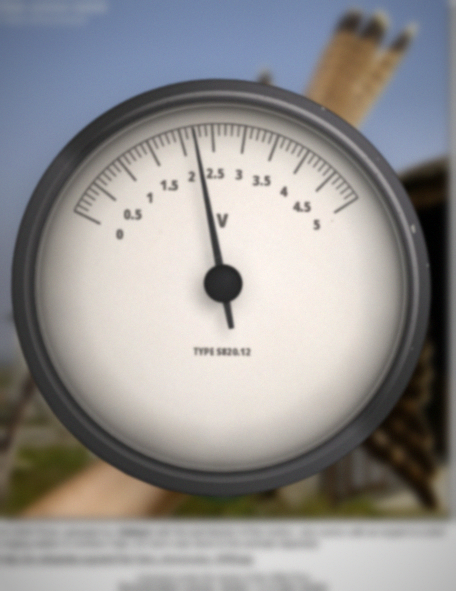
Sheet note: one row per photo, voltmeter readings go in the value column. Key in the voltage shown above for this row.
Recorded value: 2.2 V
